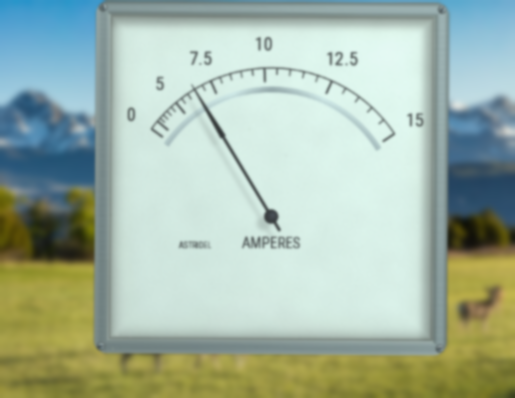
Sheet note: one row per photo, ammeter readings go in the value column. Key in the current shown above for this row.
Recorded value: 6.5 A
